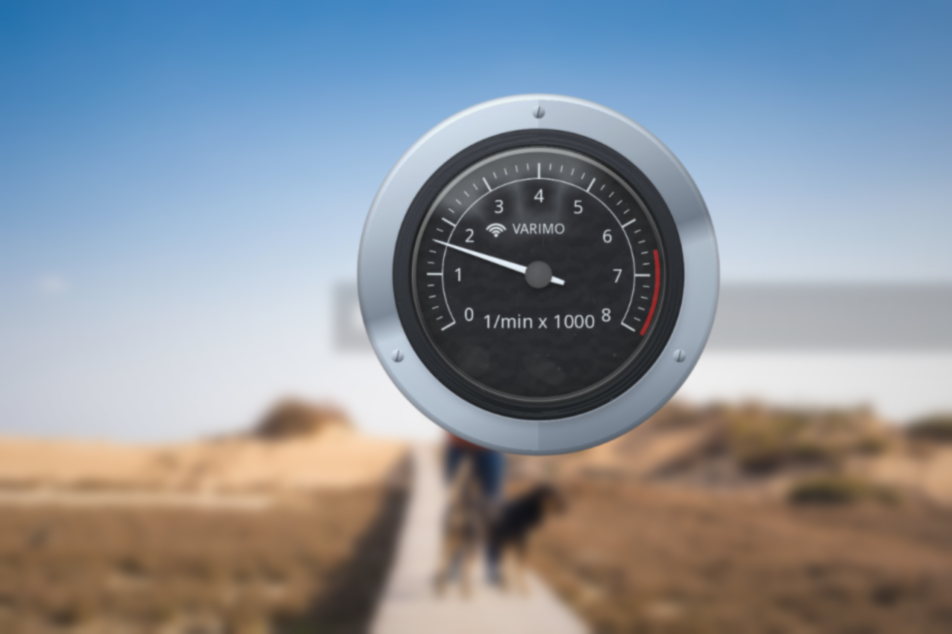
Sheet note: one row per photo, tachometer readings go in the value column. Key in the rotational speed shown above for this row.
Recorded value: 1600 rpm
